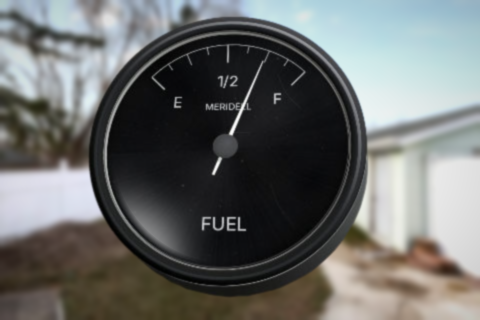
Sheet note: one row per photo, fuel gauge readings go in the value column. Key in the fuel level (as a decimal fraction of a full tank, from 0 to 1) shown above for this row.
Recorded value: 0.75
